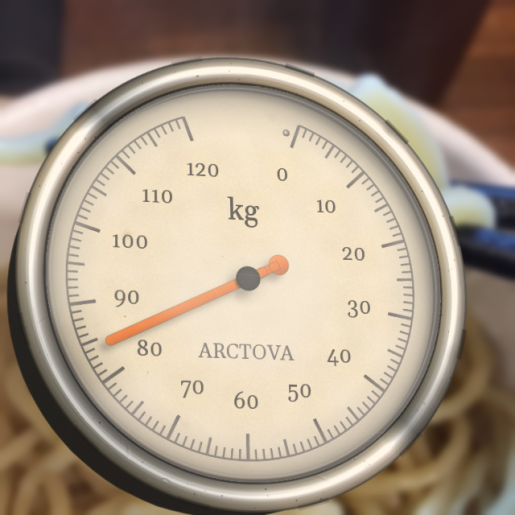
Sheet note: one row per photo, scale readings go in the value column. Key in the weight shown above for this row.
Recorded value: 84 kg
